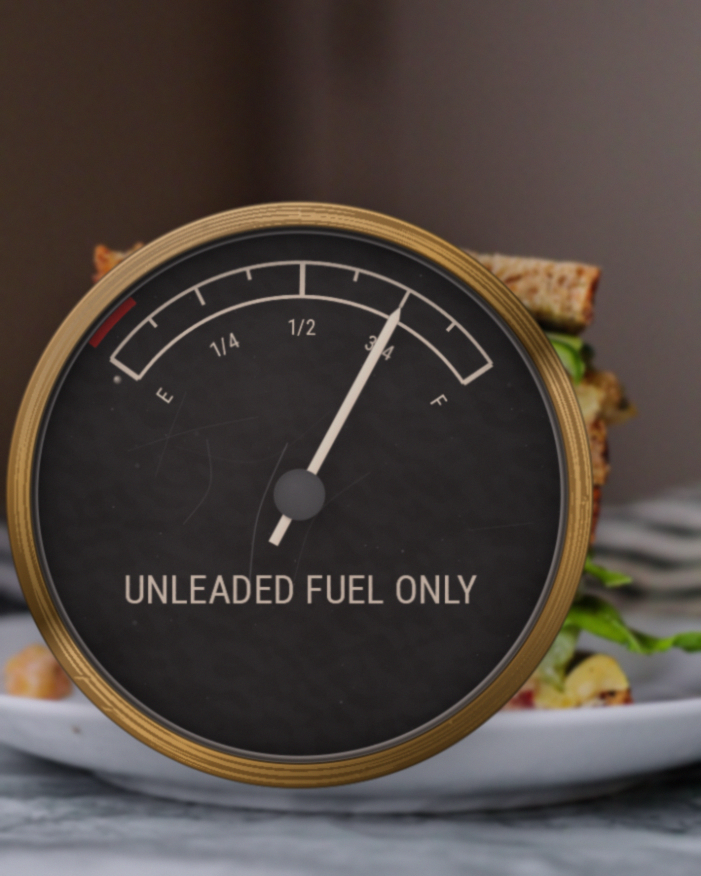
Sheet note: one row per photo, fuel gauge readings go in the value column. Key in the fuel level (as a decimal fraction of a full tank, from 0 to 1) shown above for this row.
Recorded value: 0.75
